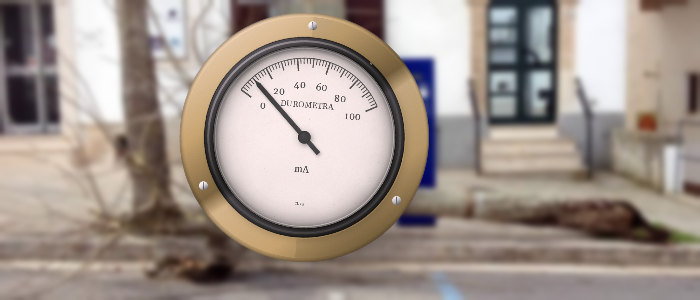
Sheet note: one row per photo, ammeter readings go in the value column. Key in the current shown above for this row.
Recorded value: 10 mA
